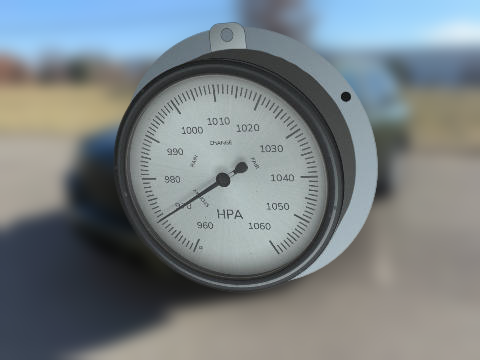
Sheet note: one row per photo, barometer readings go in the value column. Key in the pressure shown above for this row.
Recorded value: 970 hPa
